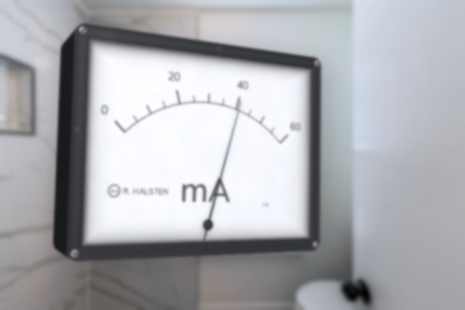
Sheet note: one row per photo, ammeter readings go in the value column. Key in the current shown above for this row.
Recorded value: 40 mA
